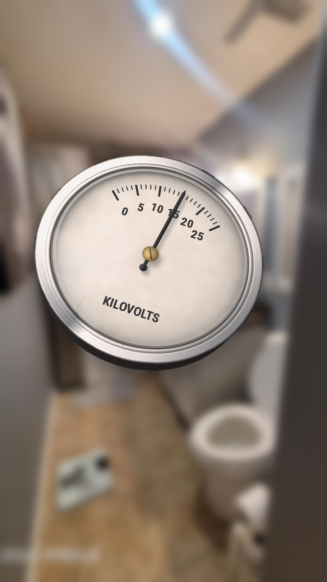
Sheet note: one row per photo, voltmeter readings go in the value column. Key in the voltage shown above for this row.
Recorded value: 15 kV
